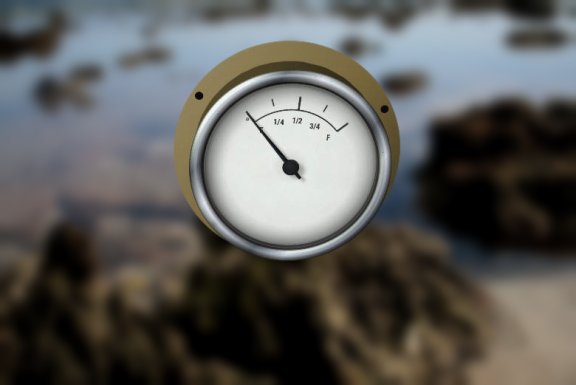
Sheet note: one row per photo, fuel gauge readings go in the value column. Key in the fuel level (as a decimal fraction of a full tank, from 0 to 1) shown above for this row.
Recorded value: 0
